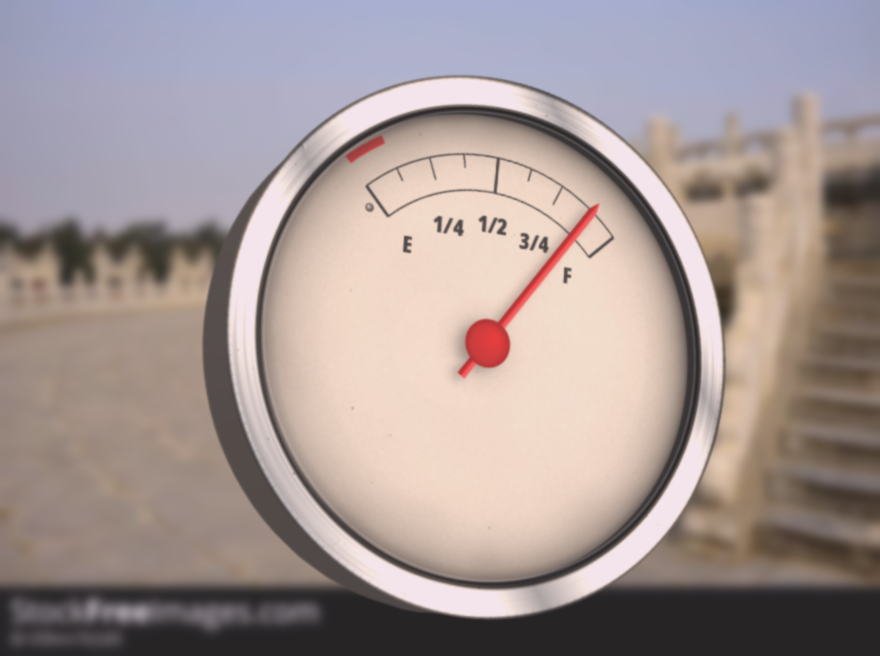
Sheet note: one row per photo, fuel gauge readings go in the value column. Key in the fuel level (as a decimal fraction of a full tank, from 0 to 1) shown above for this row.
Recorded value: 0.875
